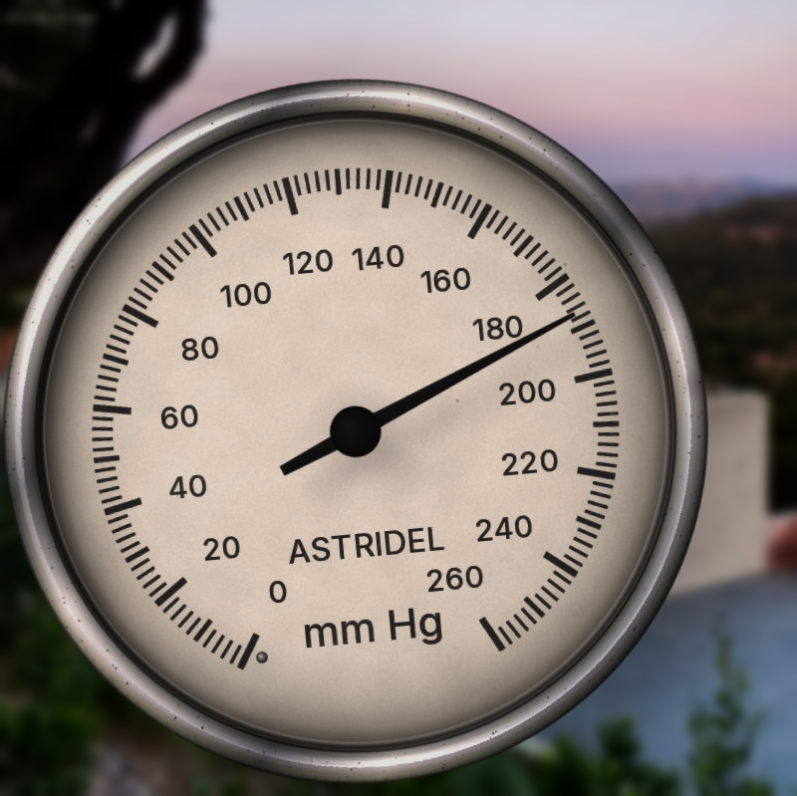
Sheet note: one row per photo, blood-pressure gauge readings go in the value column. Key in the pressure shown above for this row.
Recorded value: 187 mmHg
